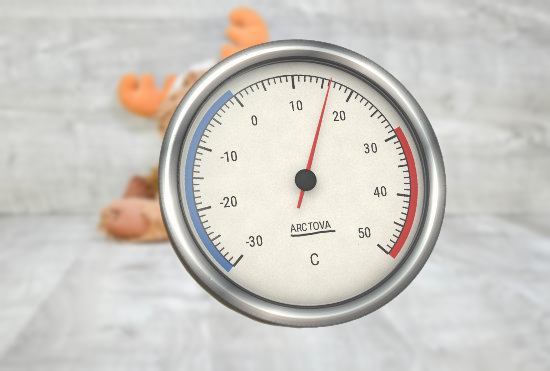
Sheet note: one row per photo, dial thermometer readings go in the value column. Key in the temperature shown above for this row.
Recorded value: 16 °C
